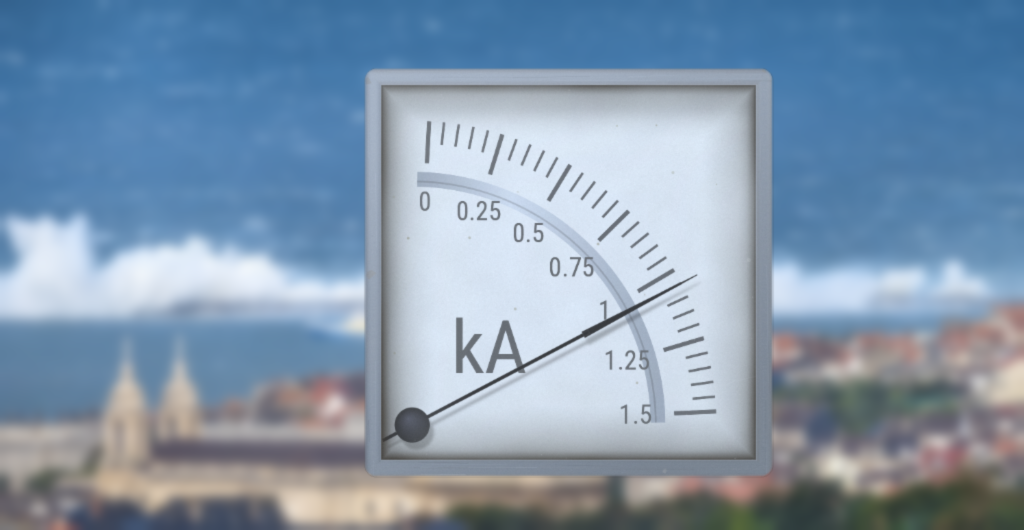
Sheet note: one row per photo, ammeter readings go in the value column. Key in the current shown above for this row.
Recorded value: 1.05 kA
